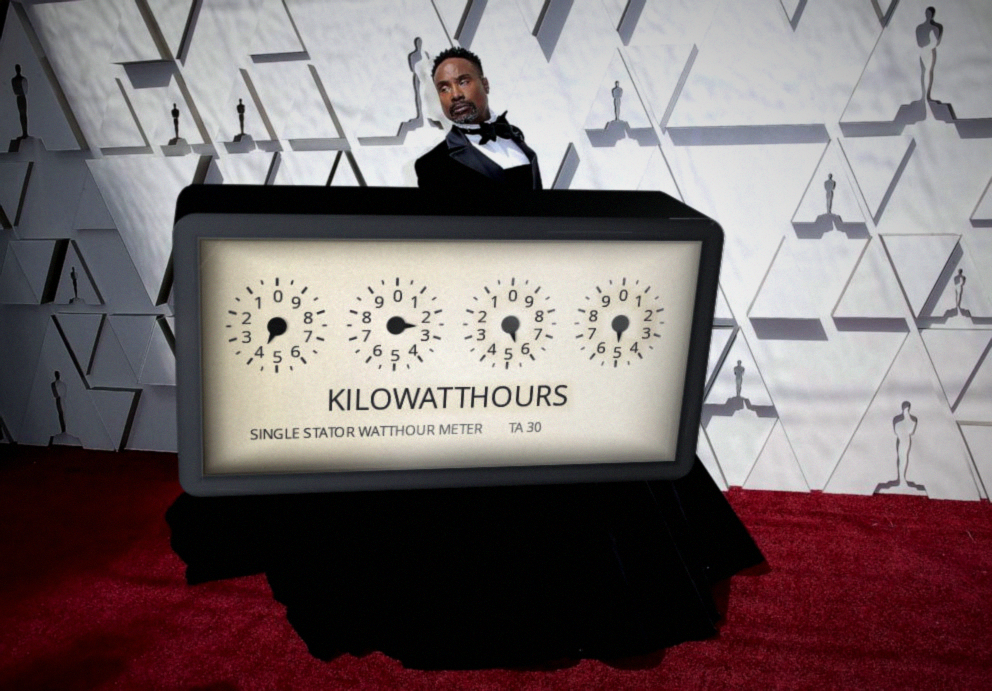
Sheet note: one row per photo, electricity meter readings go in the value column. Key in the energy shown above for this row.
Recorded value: 4255 kWh
